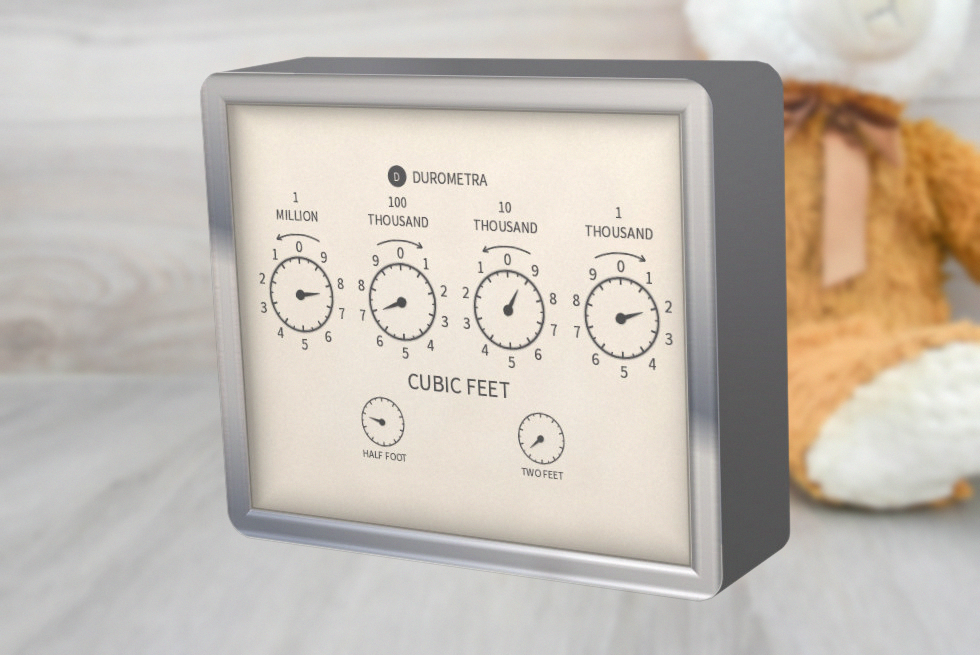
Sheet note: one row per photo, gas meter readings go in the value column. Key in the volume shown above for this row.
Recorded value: 769200 ft³
